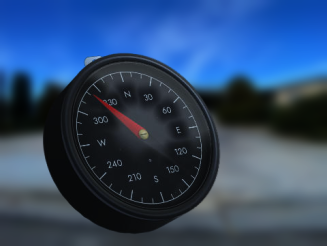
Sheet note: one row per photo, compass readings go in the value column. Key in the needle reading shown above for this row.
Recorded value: 320 °
